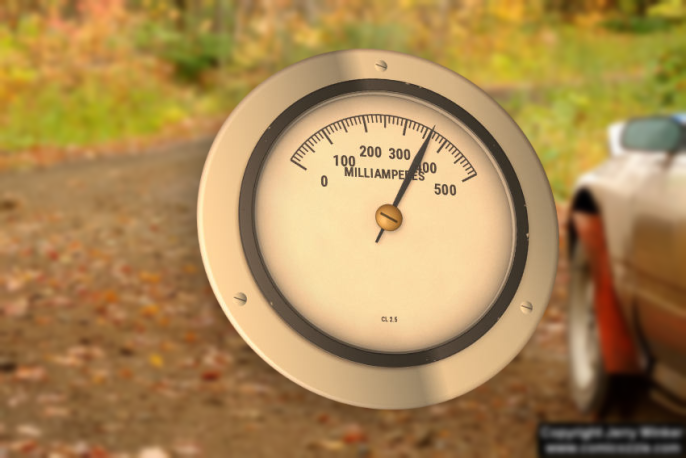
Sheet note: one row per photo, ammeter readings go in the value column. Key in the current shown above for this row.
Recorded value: 360 mA
